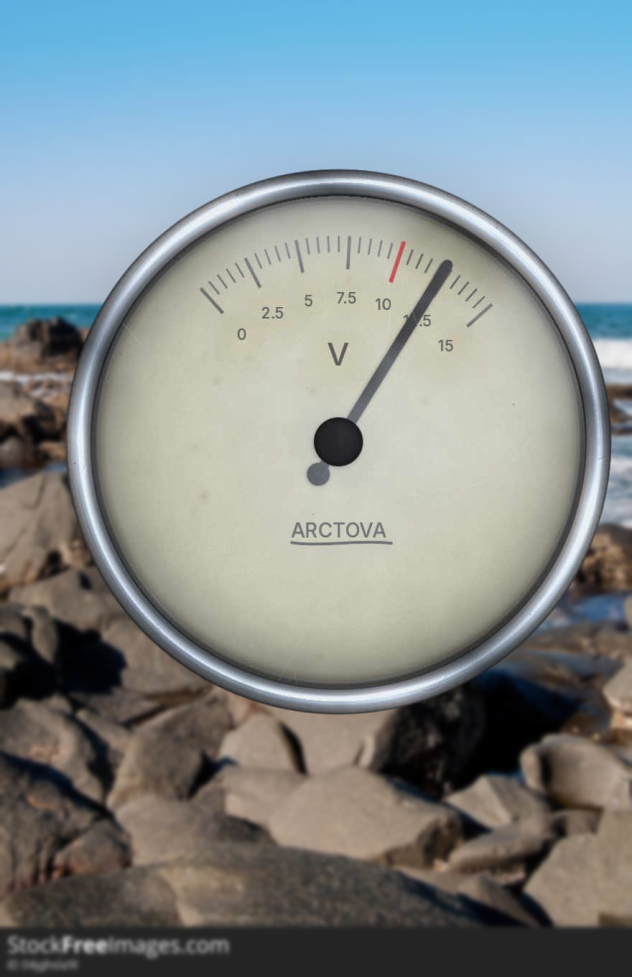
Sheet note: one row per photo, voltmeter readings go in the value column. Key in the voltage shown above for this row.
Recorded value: 12.25 V
